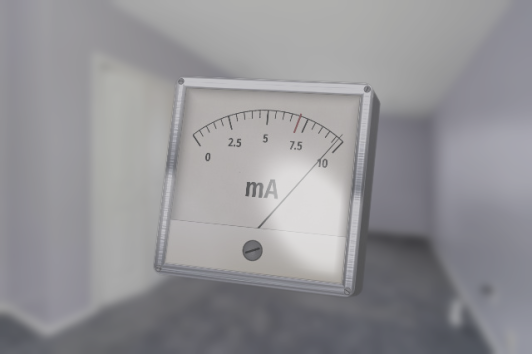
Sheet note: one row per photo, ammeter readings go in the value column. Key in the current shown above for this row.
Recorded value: 9.75 mA
